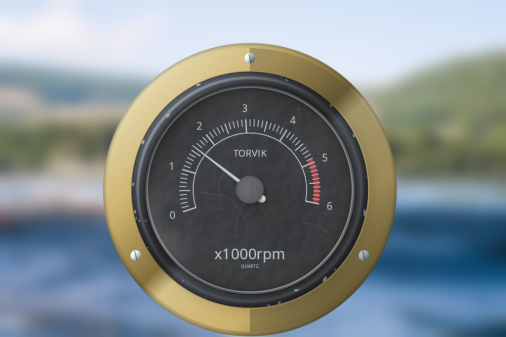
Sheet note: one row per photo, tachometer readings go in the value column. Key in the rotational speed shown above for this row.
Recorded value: 1600 rpm
